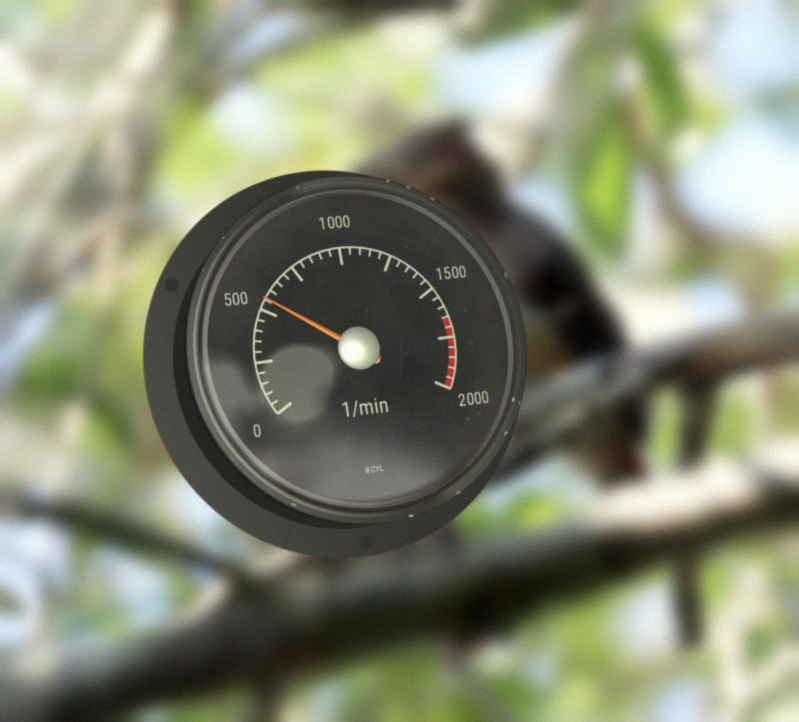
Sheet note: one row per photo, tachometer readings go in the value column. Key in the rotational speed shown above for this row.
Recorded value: 550 rpm
